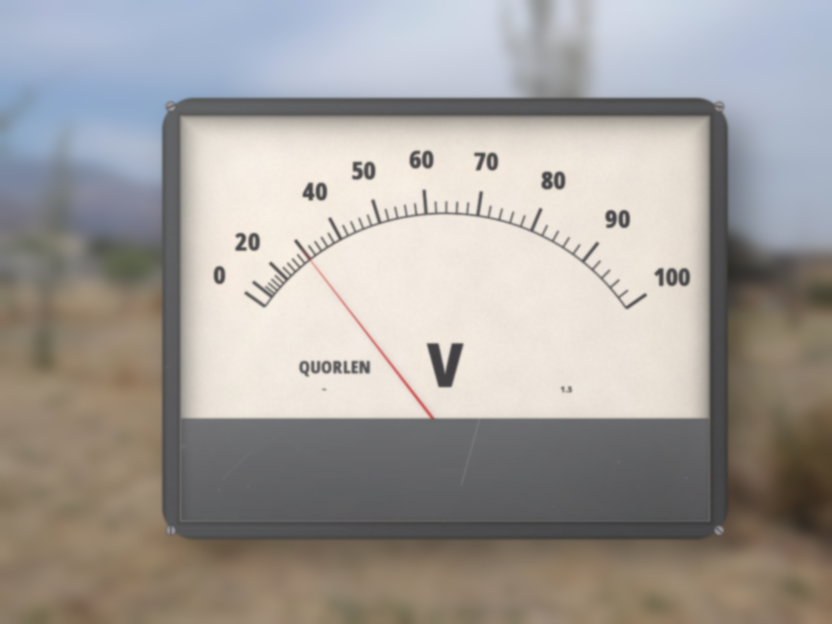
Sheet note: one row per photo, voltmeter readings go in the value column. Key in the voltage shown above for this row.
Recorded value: 30 V
